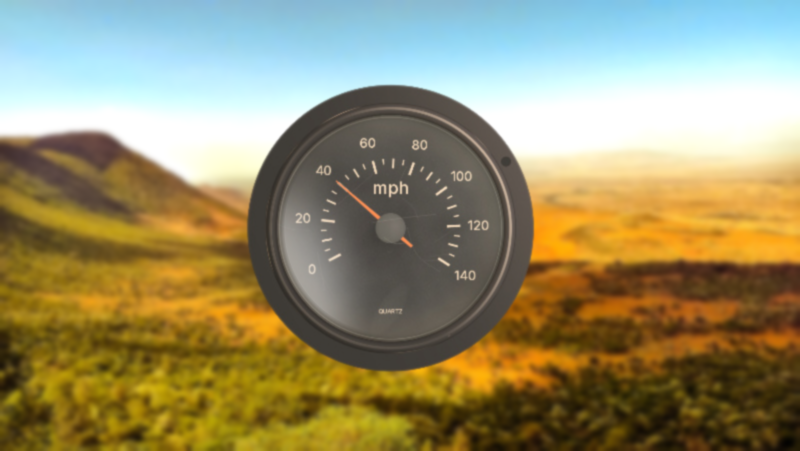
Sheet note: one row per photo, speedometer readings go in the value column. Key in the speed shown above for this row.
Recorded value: 40 mph
